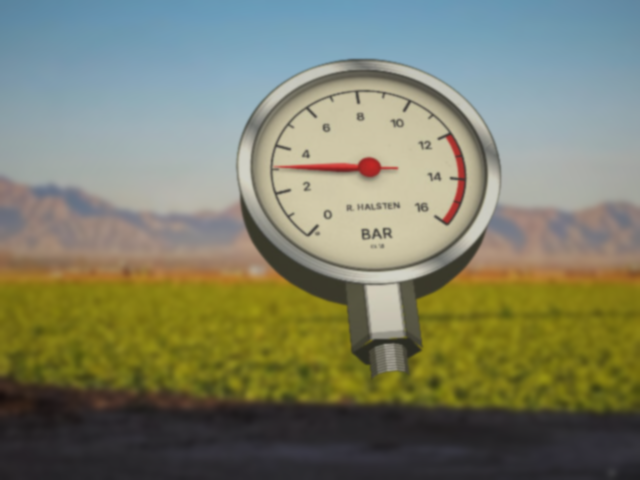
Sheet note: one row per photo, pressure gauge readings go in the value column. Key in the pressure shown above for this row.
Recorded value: 3 bar
